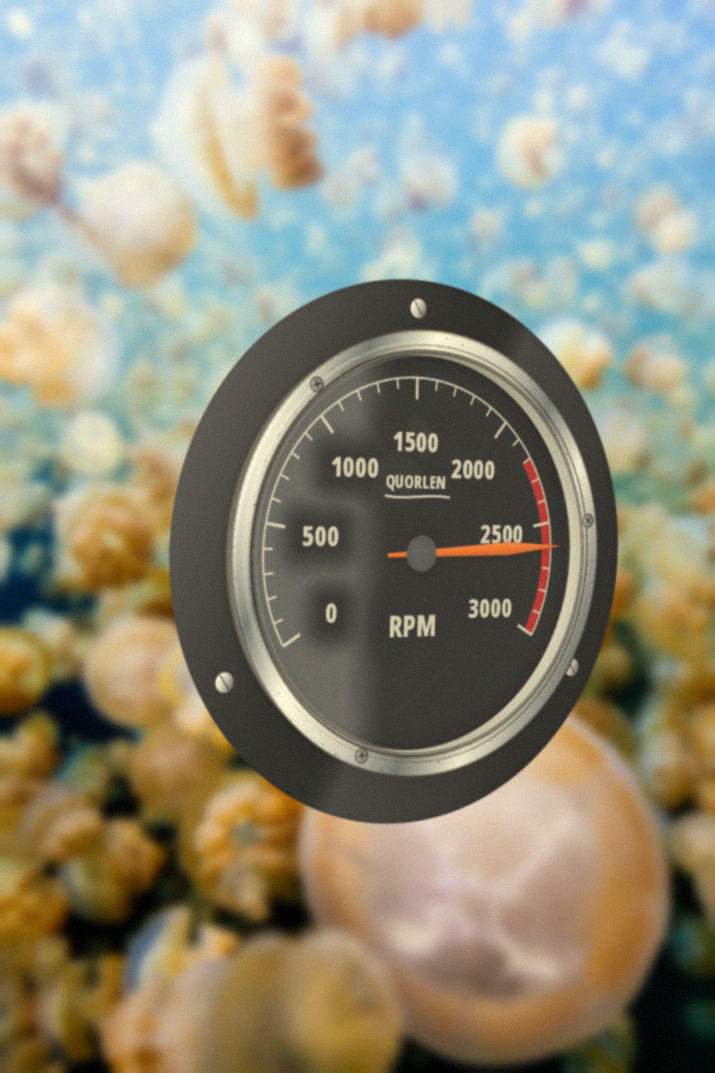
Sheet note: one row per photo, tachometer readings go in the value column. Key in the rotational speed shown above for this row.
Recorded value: 2600 rpm
